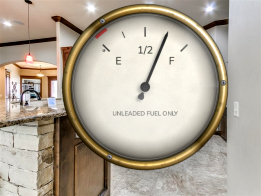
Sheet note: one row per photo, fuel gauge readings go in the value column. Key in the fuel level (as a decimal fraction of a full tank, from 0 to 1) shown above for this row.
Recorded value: 0.75
